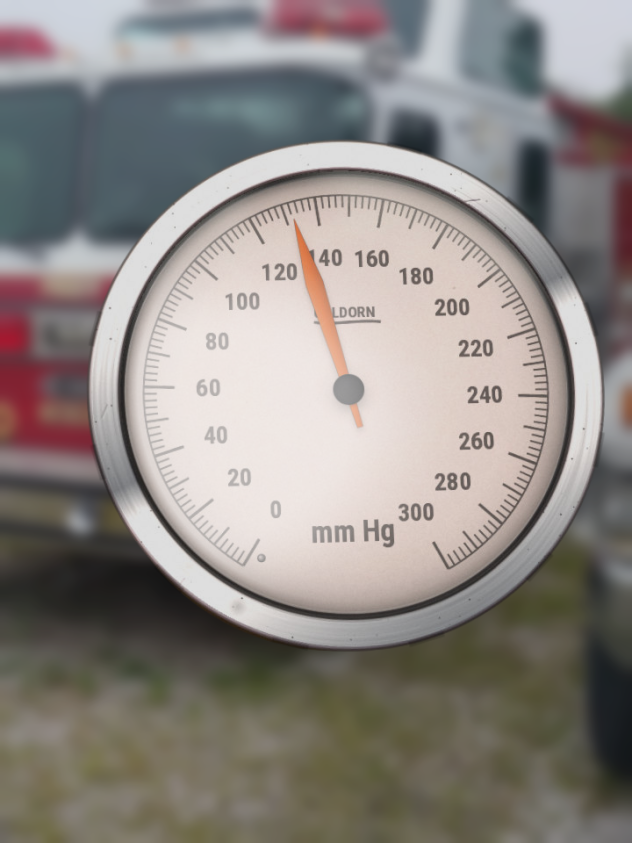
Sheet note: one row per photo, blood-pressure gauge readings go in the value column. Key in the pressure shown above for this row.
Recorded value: 132 mmHg
